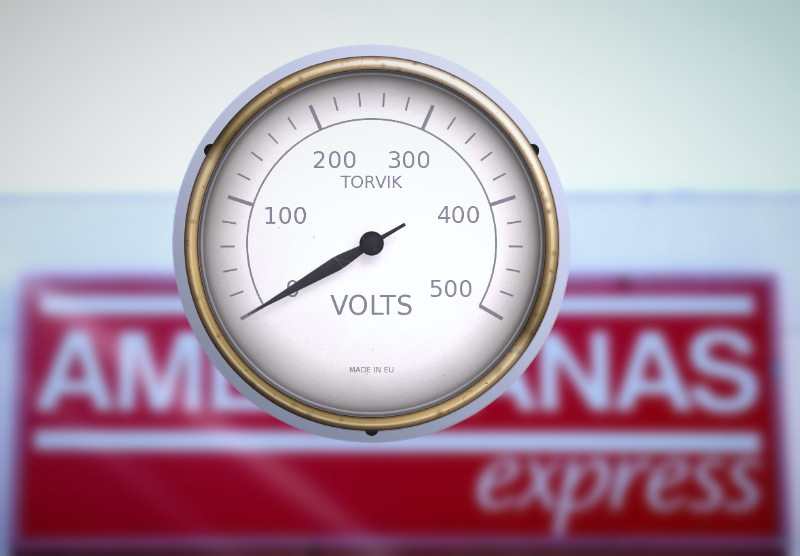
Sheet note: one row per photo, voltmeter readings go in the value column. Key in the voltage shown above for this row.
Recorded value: 0 V
